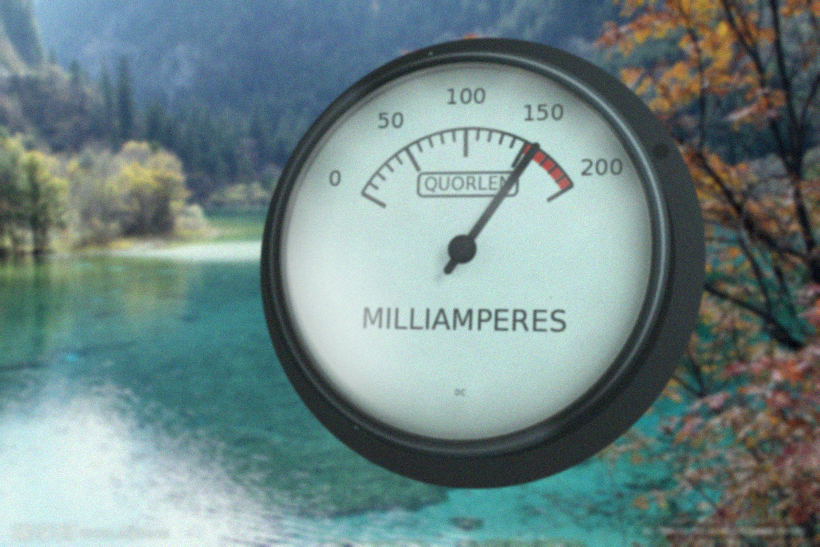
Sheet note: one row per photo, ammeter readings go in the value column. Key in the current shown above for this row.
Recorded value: 160 mA
